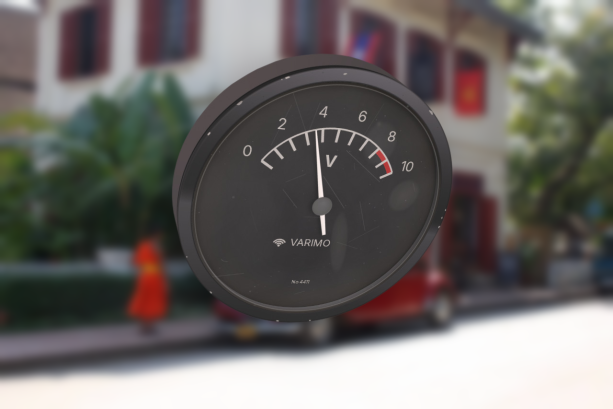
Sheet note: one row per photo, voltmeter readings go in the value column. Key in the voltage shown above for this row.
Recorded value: 3.5 V
